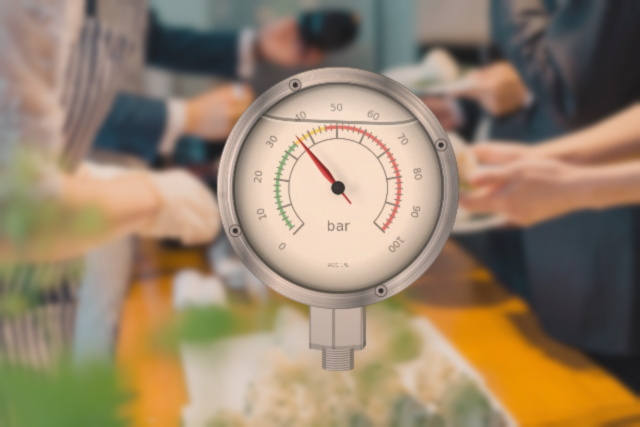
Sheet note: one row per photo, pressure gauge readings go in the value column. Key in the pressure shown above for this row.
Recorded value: 36 bar
